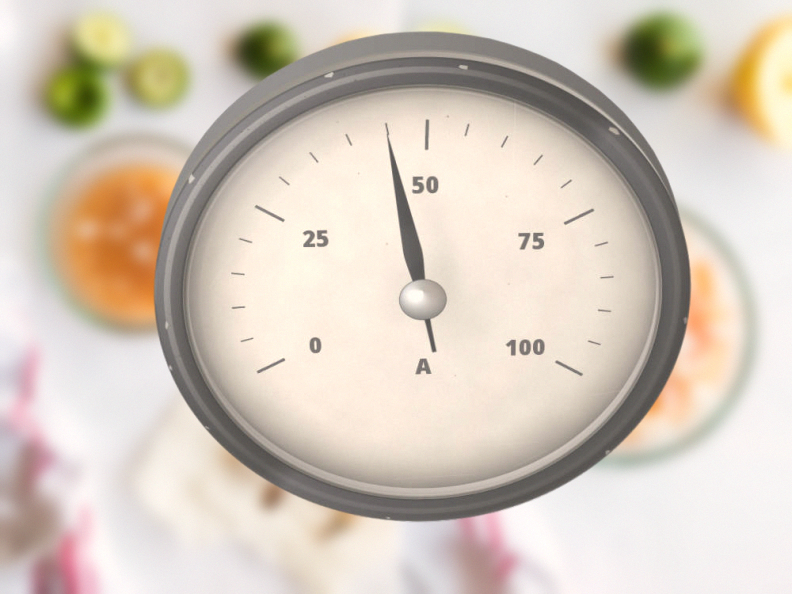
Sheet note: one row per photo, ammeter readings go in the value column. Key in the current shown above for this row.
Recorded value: 45 A
